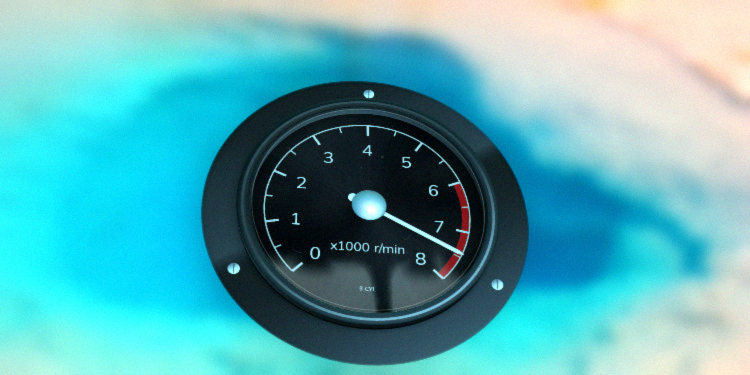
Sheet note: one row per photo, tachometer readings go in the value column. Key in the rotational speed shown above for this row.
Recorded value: 7500 rpm
